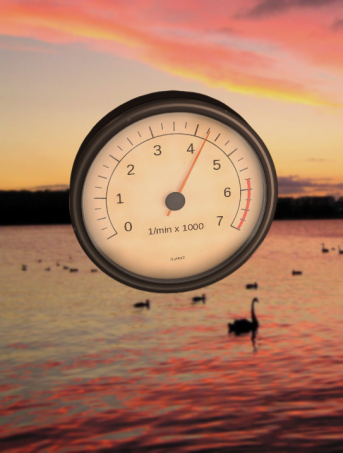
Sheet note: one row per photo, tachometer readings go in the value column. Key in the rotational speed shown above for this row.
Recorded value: 4250 rpm
